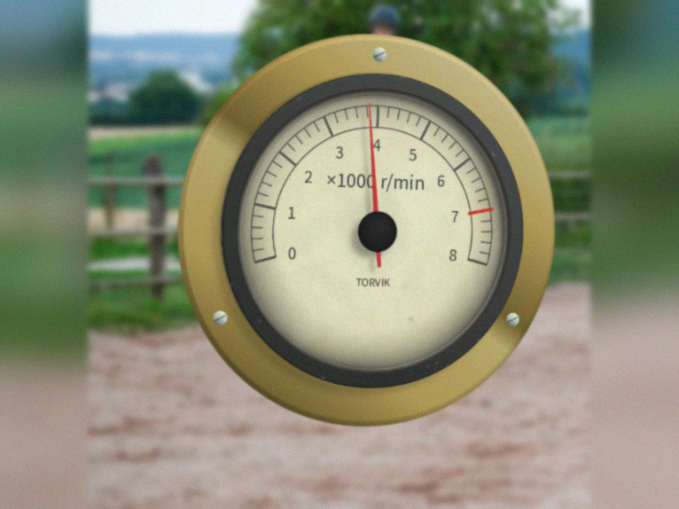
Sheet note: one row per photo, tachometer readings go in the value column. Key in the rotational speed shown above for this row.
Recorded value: 3800 rpm
